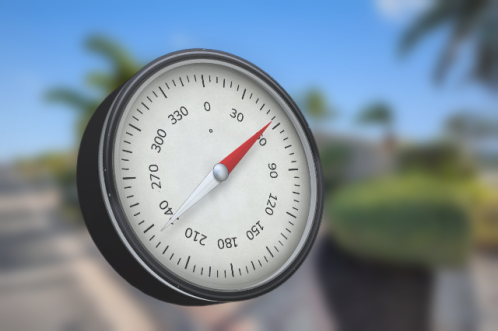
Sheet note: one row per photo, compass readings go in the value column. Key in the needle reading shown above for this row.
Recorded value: 55 °
